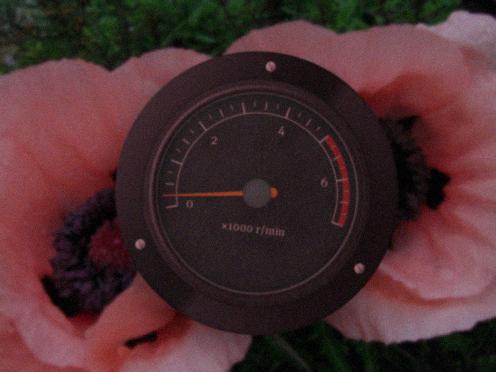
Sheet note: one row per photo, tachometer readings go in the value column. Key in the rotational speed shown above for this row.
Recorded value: 250 rpm
